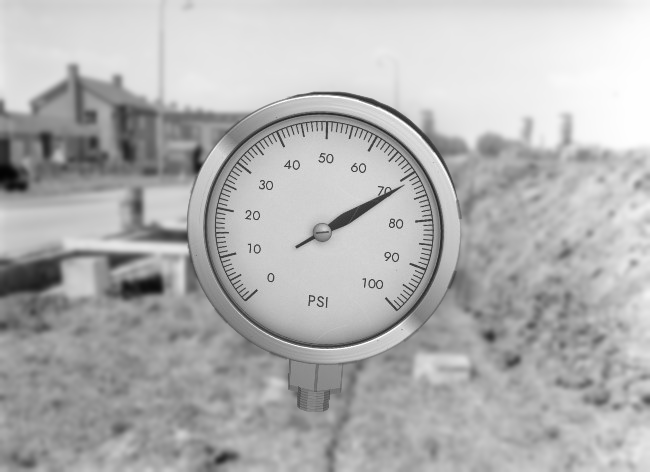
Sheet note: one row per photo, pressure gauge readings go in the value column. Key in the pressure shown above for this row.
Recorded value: 71 psi
